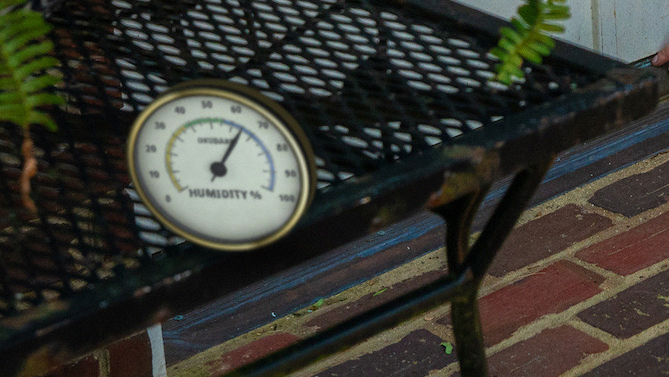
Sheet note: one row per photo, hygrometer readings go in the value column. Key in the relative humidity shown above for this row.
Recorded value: 65 %
